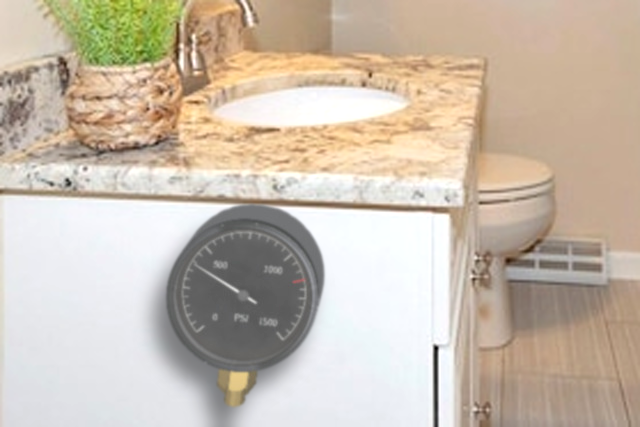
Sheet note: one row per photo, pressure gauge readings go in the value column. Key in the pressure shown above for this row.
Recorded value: 400 psi
